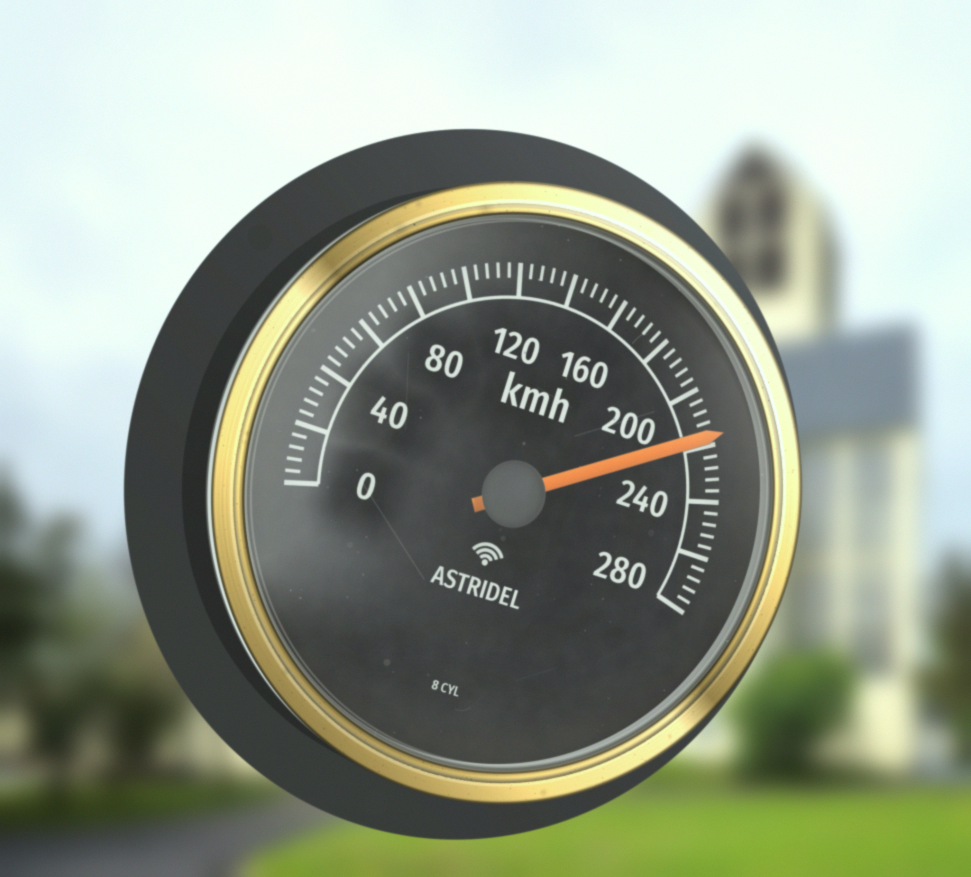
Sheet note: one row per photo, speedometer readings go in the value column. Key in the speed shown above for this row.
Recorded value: 216 km/h
